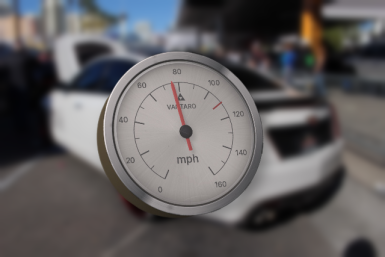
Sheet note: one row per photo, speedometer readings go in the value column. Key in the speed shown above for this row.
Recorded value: 75 mph
